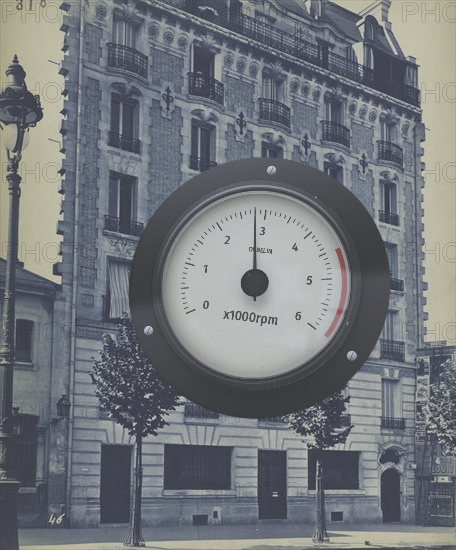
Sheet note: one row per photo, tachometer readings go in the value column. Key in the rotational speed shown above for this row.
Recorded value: 2800 rpm
